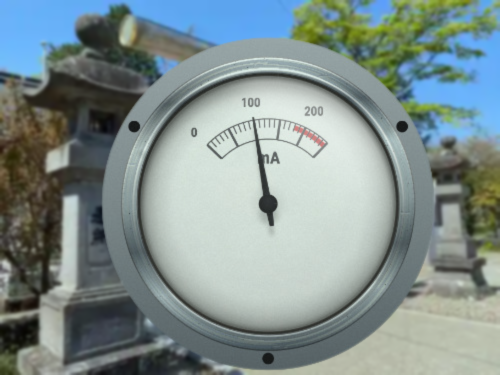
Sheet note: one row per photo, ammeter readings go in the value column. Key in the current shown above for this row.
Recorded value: 100 mA
